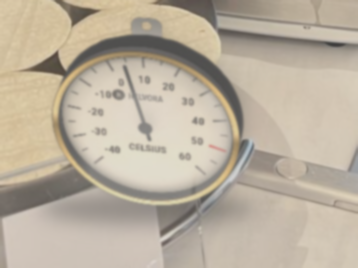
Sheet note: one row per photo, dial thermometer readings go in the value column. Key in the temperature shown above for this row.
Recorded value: 5 °C
